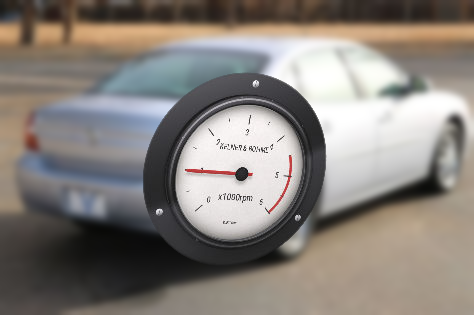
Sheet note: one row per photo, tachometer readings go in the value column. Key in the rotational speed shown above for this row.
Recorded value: 1000 rpm
